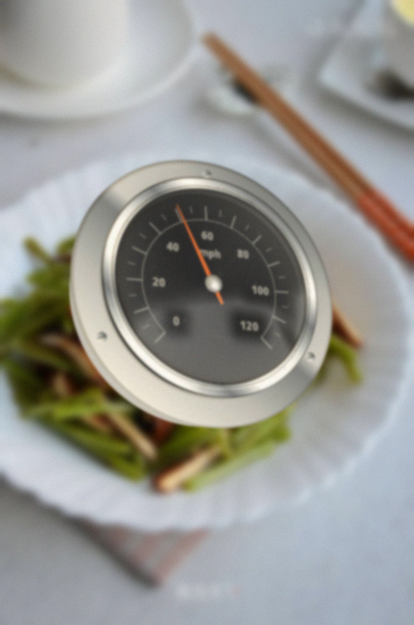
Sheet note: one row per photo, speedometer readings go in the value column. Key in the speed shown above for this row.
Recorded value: 50 mph
